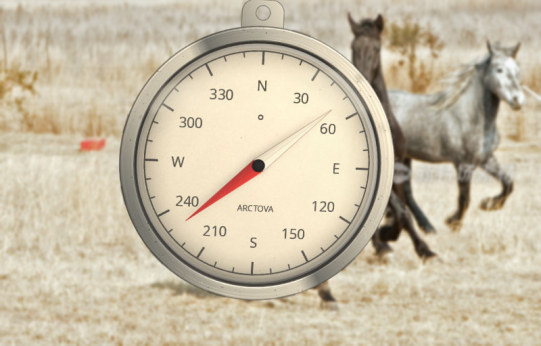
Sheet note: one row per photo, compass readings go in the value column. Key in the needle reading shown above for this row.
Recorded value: 230 °
